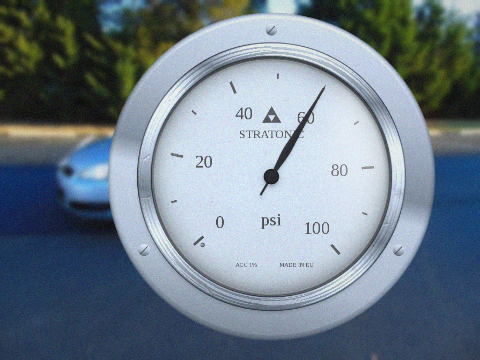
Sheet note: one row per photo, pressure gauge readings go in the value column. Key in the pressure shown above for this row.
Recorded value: 60 psi
